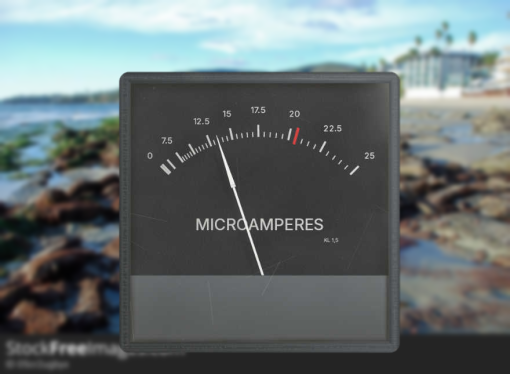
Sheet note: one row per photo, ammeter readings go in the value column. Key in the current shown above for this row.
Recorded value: 13.5 µA
